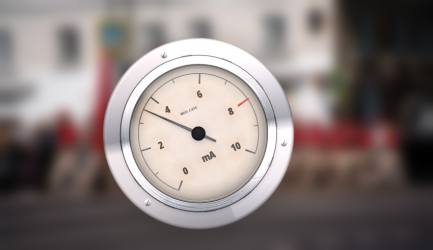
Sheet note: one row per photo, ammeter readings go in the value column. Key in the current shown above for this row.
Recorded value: 3.5 mA
